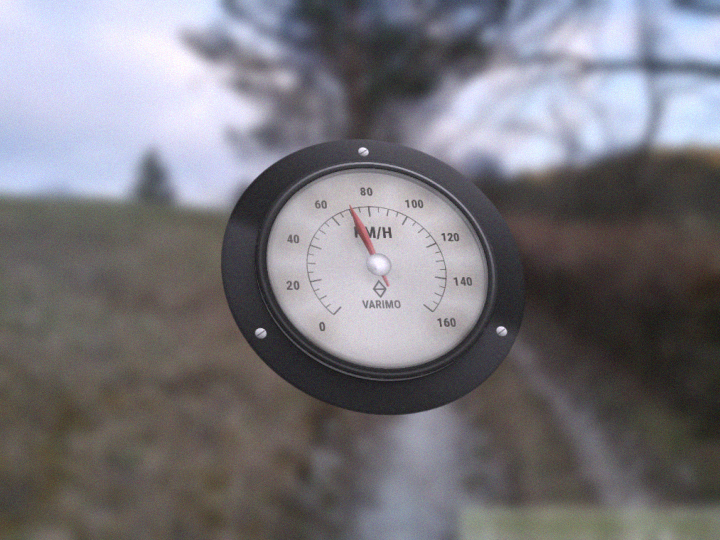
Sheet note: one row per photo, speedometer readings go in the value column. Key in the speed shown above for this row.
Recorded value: 70 km/h
